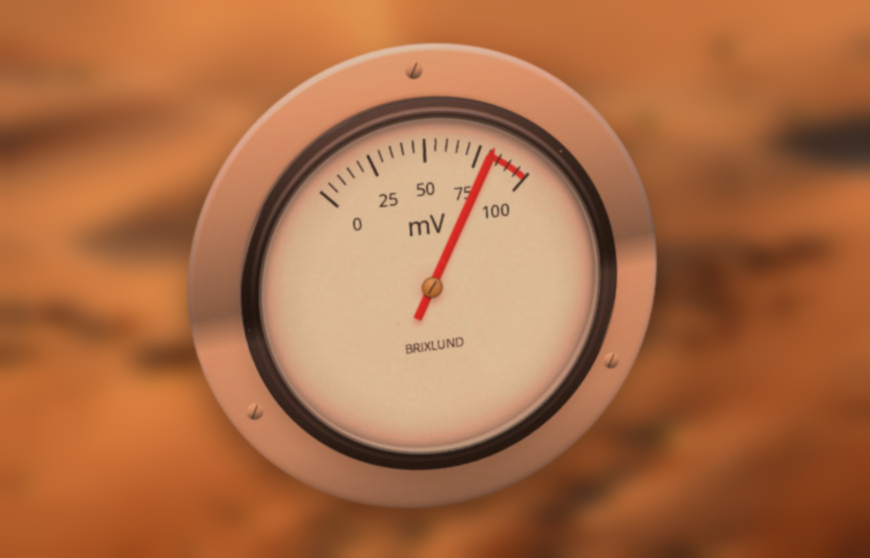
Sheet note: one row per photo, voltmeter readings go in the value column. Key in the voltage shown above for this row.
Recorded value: 80 mV
